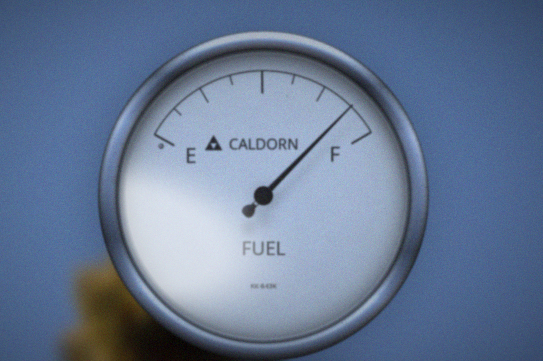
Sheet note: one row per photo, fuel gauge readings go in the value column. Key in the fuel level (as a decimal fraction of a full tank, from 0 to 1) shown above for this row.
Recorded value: 0.875
